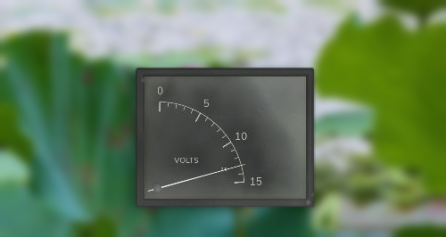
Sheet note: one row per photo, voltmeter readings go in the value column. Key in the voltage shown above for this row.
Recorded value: 13 V
